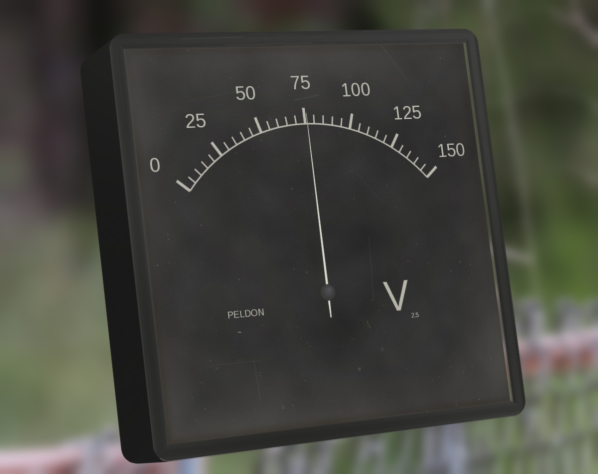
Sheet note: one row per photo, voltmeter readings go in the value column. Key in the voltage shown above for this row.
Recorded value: 75 V
